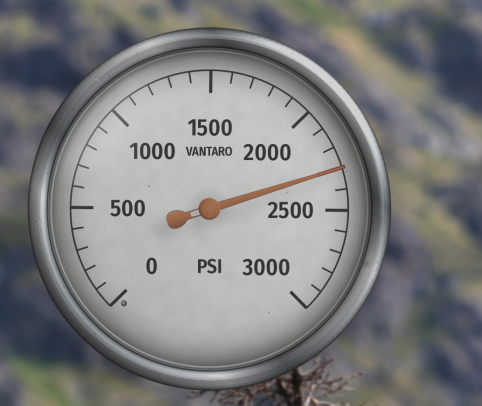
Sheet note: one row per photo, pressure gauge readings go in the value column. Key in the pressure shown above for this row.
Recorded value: 2300 psi
